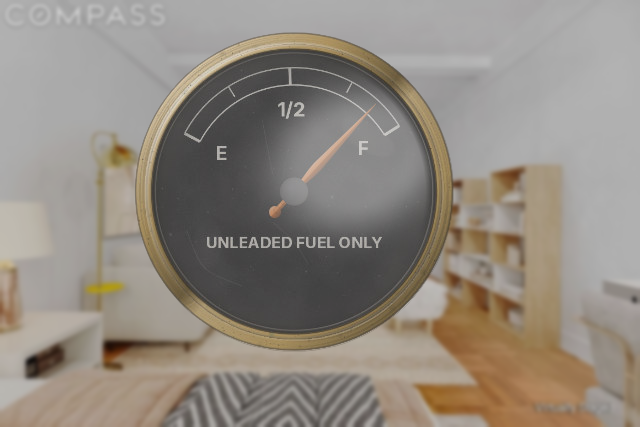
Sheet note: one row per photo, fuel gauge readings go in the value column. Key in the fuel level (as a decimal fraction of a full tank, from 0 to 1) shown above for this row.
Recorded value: 0.875
